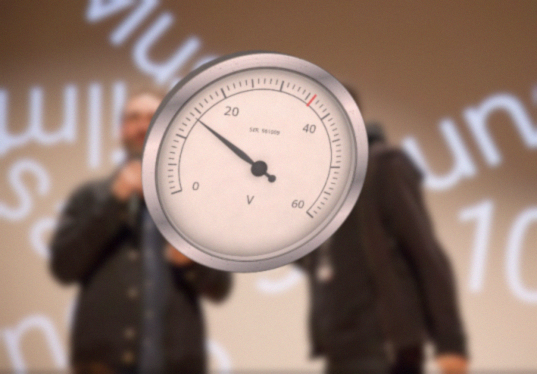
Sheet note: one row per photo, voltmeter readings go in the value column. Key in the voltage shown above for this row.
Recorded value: 14 V
